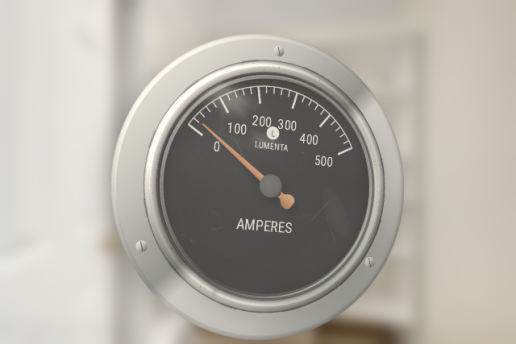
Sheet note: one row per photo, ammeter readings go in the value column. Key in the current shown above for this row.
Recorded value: 20 A
